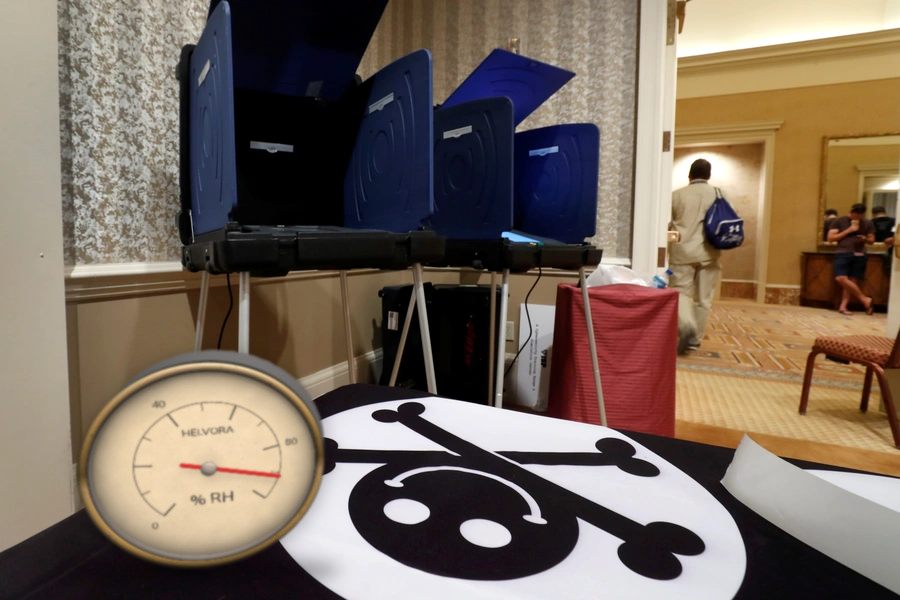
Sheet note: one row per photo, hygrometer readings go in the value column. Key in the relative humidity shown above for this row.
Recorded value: 90 %
